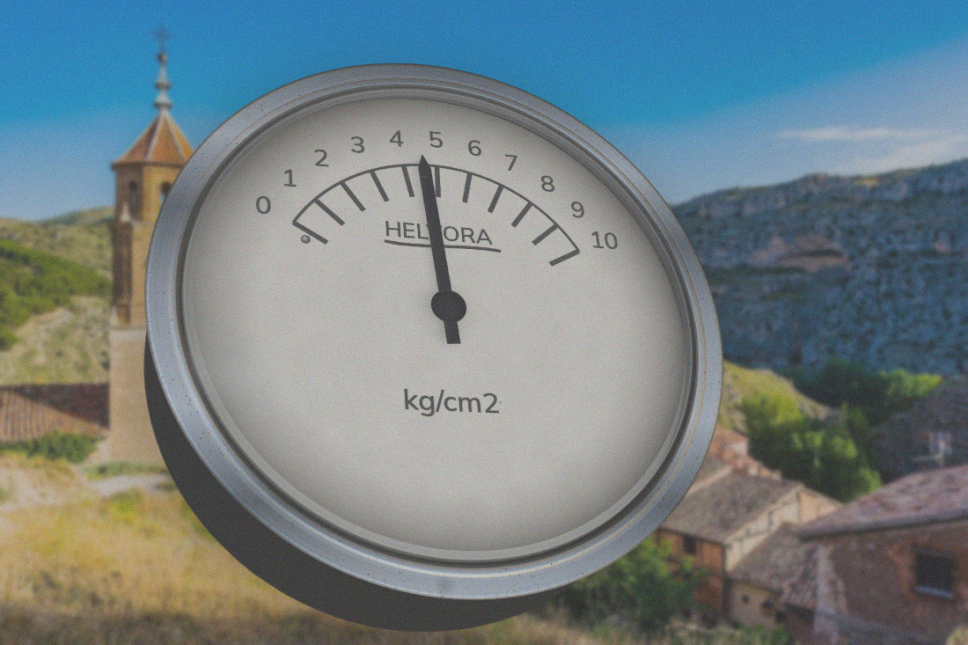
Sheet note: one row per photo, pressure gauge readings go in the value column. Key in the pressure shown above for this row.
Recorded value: 4.5 kg/cm²
